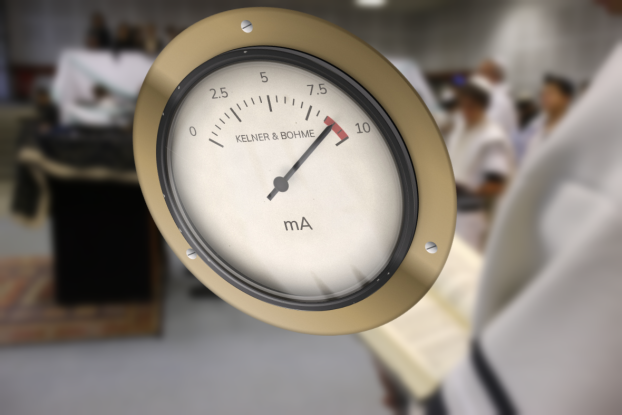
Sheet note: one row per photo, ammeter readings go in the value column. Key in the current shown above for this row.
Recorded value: 9 mA
